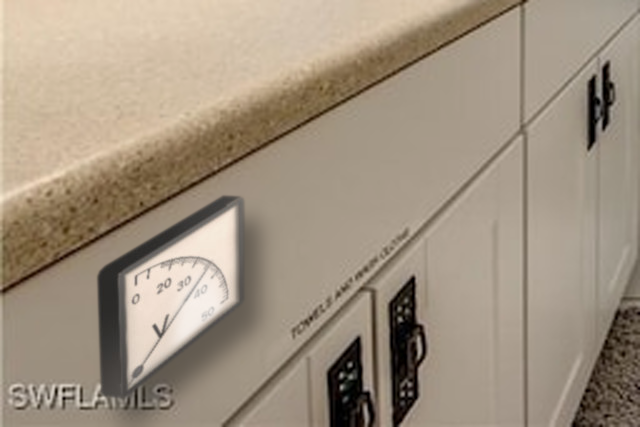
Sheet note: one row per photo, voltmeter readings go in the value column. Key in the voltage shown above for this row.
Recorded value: 35 V
